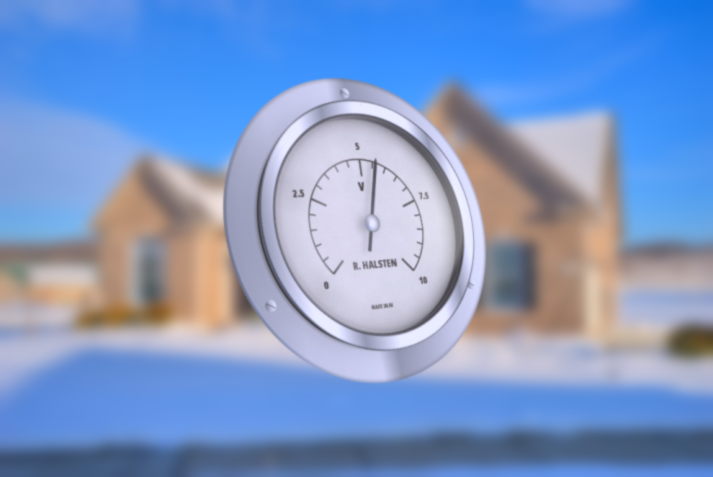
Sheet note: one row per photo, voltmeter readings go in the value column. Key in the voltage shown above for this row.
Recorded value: 5.5 V
